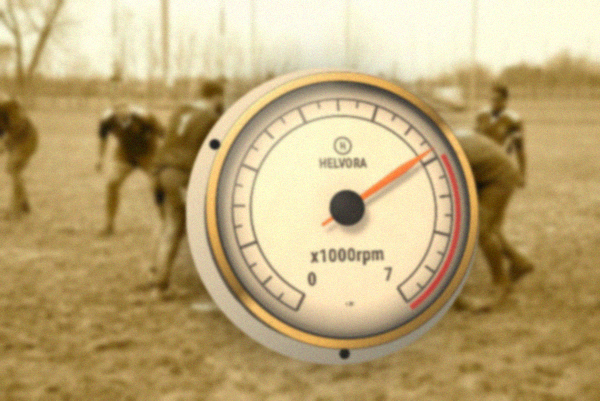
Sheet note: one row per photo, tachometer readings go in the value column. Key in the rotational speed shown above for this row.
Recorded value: 4875 rpm
